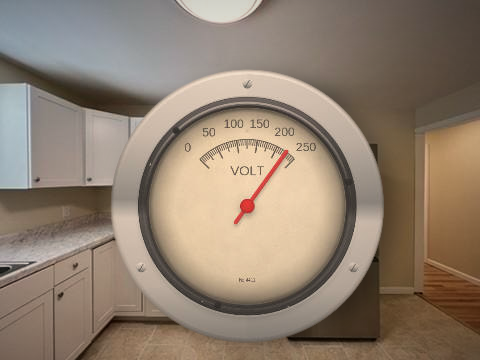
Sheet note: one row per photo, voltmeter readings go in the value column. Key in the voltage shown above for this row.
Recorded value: 225 V
